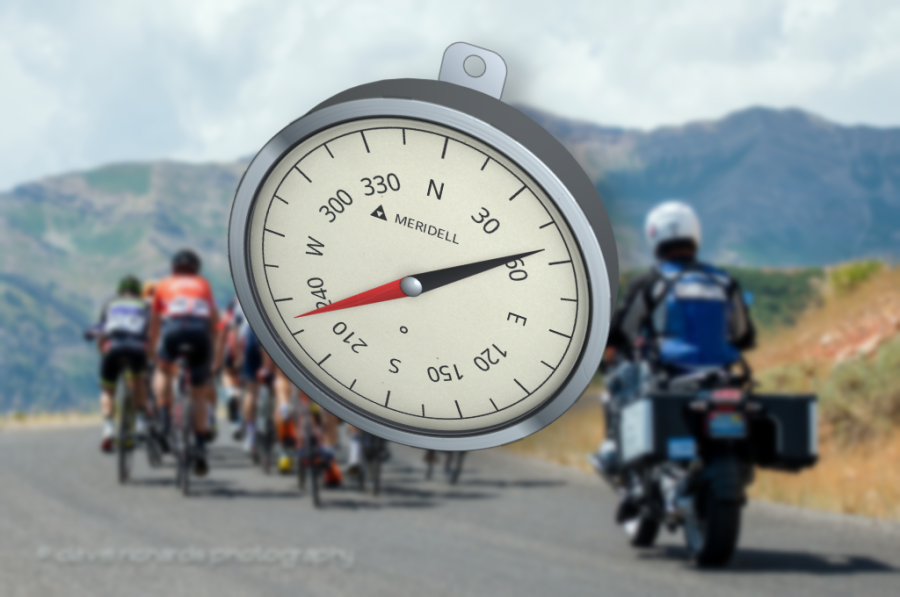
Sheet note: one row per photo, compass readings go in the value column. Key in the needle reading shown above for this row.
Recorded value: 232.5 °
